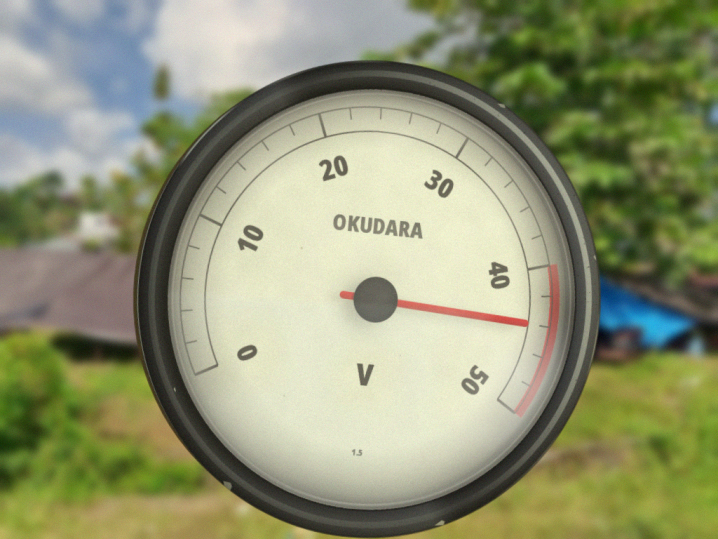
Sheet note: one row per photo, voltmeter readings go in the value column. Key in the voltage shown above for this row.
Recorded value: 44 V
